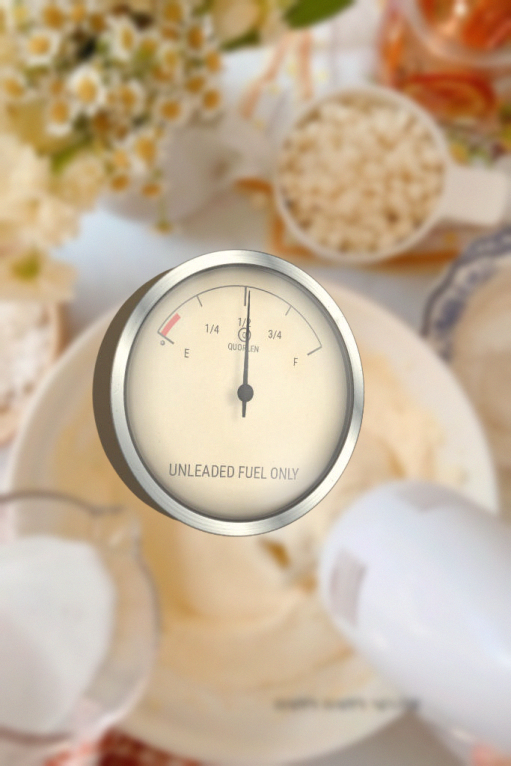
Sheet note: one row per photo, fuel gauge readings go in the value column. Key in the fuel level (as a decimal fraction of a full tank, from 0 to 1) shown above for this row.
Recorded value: 0.5
